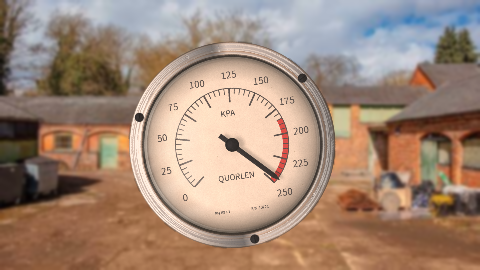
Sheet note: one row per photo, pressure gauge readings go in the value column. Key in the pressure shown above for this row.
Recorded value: 245 kPa
